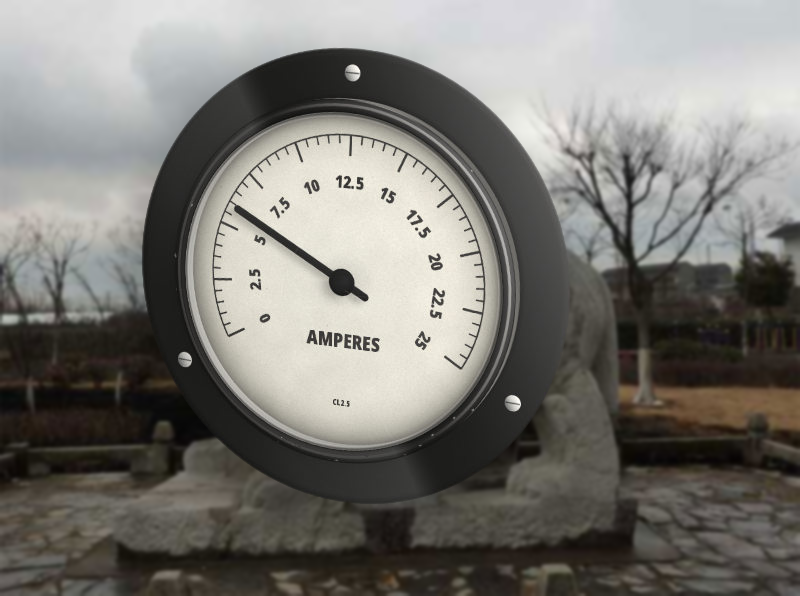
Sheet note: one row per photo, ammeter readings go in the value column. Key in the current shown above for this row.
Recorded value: 6 A
